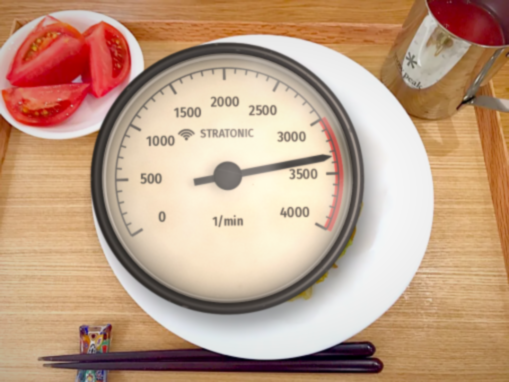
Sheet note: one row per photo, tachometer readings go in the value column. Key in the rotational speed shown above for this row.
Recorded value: 3350 rpm
